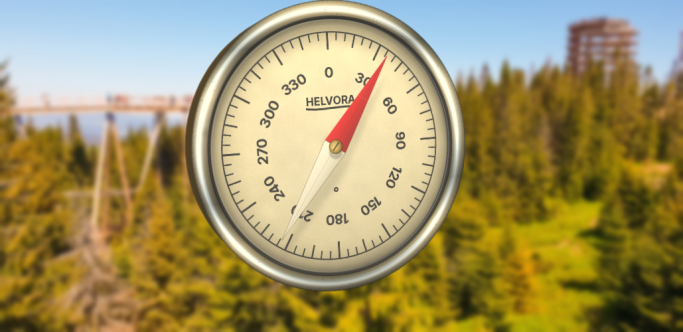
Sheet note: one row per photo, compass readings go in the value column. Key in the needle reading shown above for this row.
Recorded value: 35 °
